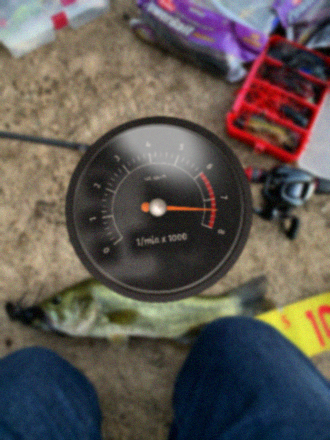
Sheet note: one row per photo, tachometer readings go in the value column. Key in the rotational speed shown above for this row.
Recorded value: 7400 rpm
